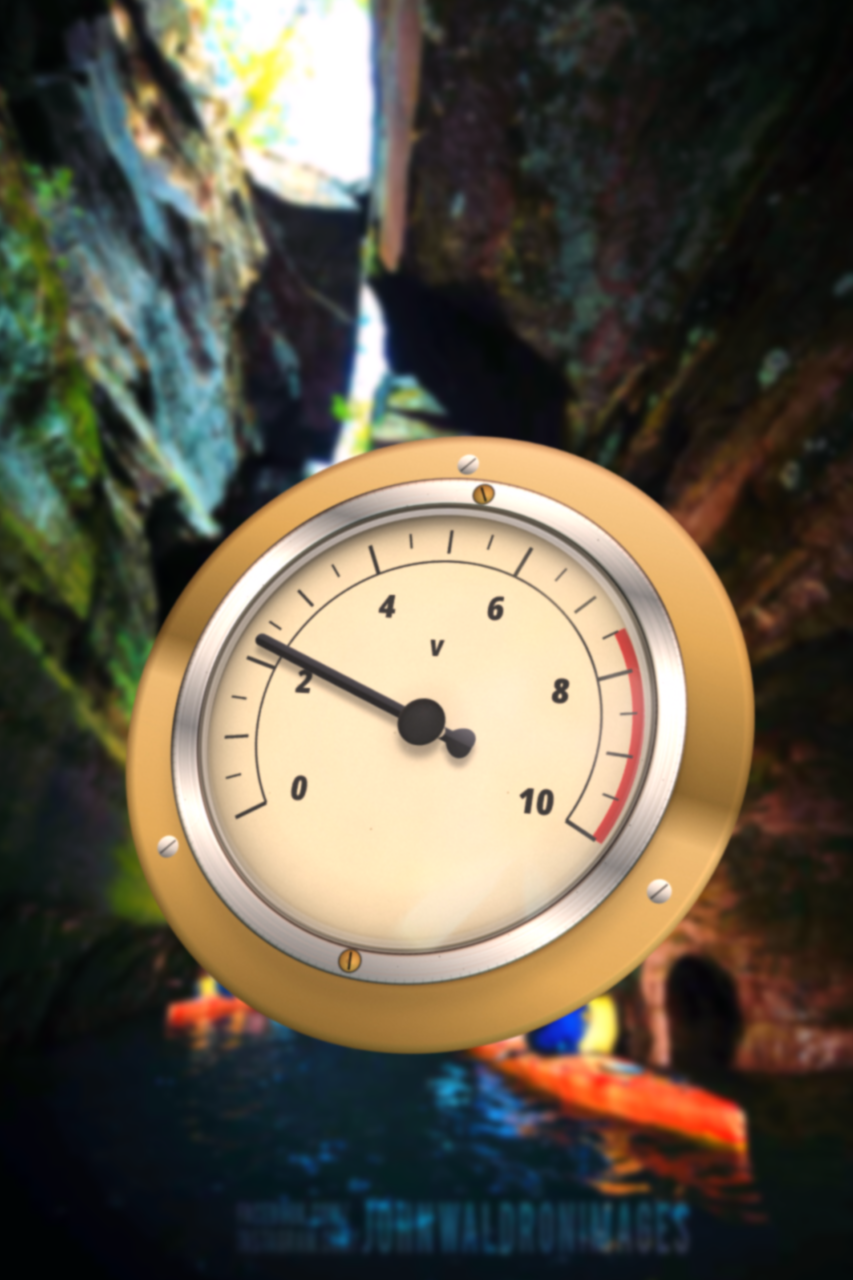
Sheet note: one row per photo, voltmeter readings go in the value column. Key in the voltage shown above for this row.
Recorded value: 2.25 V
